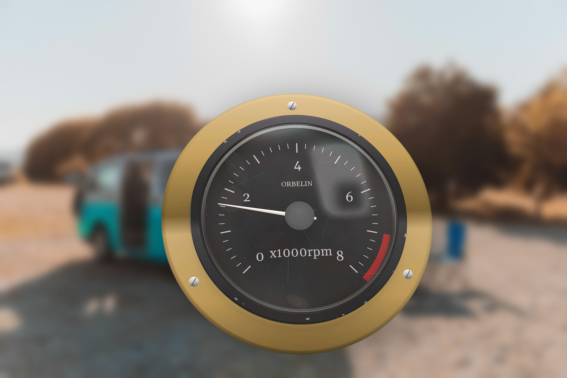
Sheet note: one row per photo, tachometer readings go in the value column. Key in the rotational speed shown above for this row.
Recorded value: 1600 rpm
